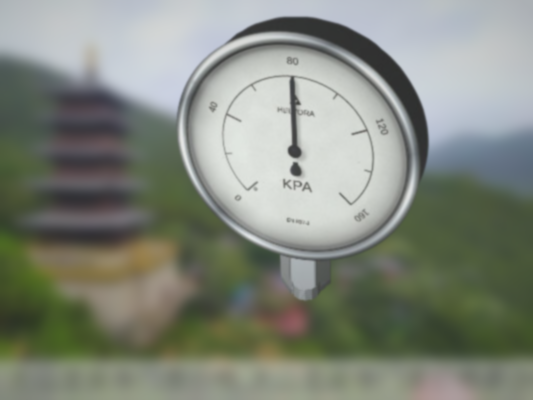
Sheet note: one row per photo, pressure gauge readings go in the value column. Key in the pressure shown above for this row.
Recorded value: 80 kPa
